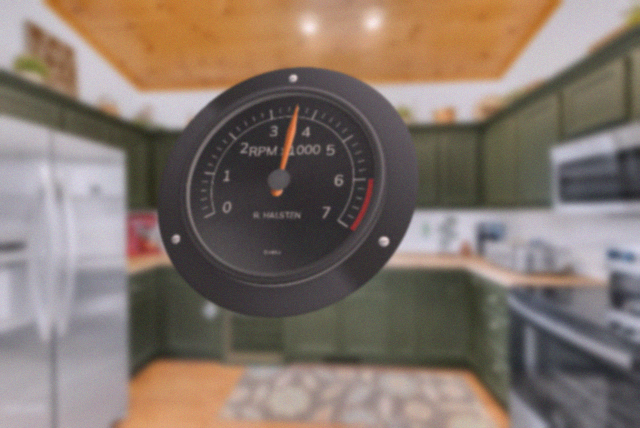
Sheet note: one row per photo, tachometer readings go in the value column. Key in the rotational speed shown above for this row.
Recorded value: 3600 rpm
